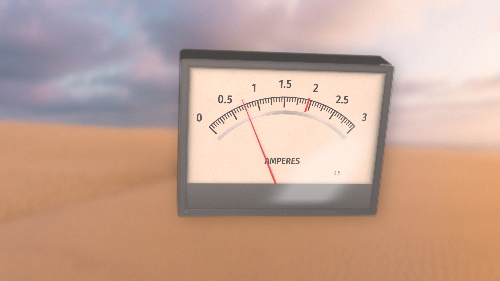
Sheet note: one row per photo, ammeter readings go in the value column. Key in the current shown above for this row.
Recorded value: 0.75 A
